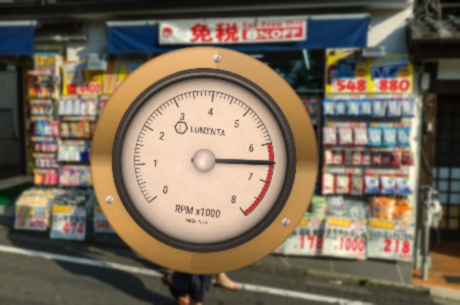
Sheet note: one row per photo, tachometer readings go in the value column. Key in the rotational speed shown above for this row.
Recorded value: 6500 rpm
